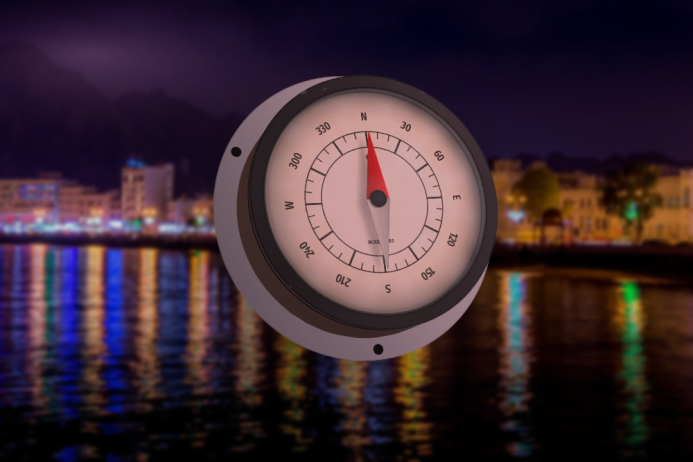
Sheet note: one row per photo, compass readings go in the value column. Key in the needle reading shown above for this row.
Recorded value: 0 °
